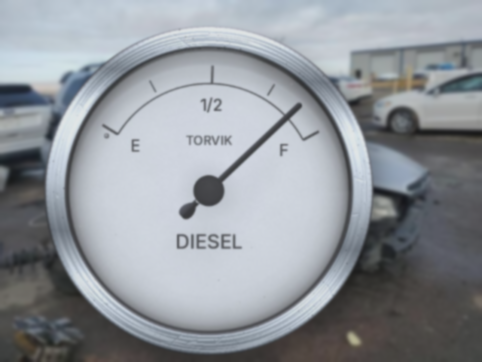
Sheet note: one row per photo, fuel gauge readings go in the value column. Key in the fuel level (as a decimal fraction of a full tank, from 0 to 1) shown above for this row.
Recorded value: 0.875
